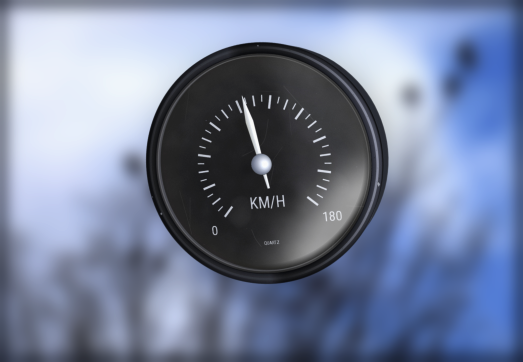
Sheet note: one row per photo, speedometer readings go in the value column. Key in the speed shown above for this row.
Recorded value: 85 km/h
